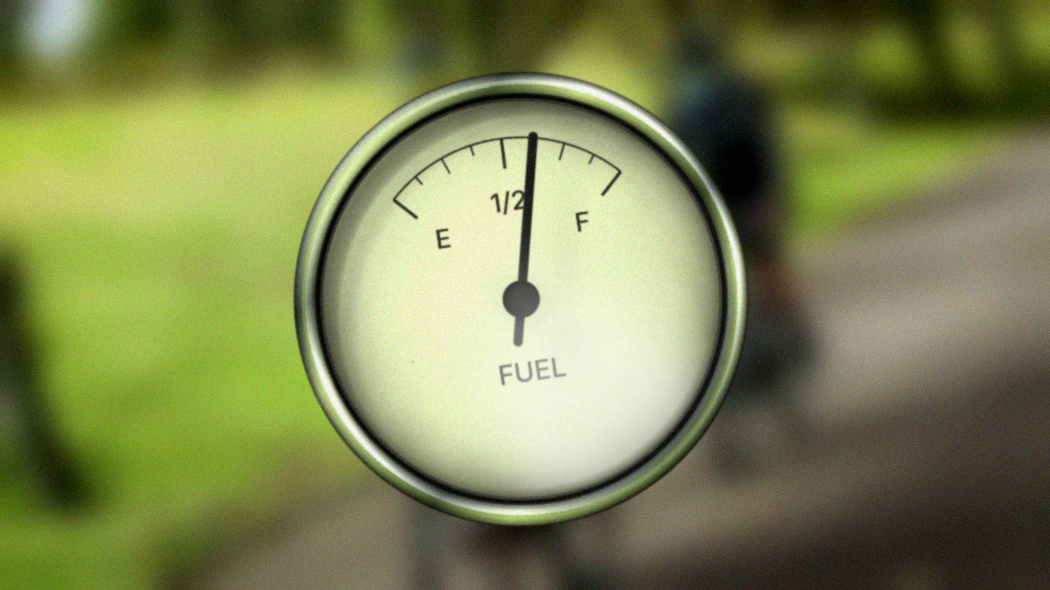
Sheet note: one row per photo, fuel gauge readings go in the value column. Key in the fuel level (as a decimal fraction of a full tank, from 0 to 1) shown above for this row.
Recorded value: 0.625
